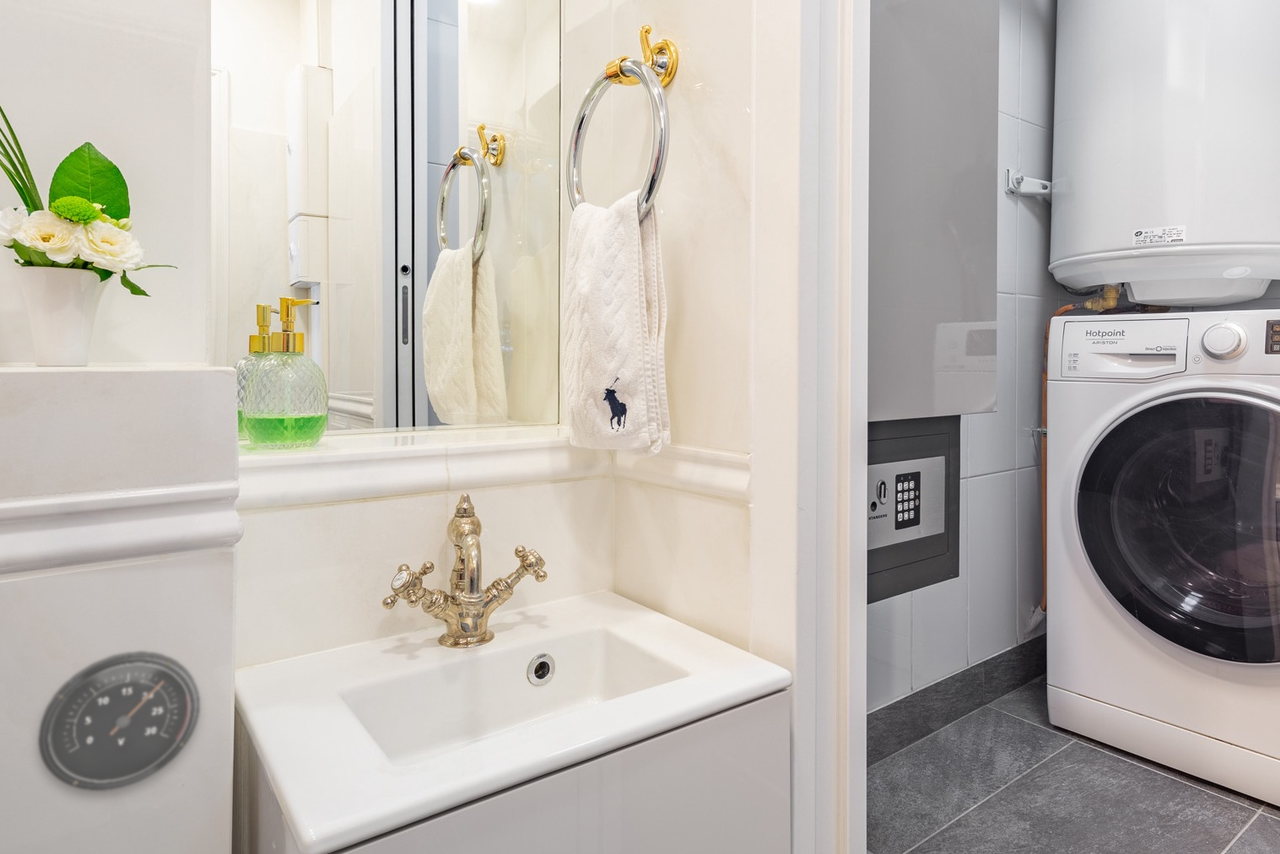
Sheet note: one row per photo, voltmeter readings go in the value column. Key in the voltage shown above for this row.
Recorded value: 20 V
